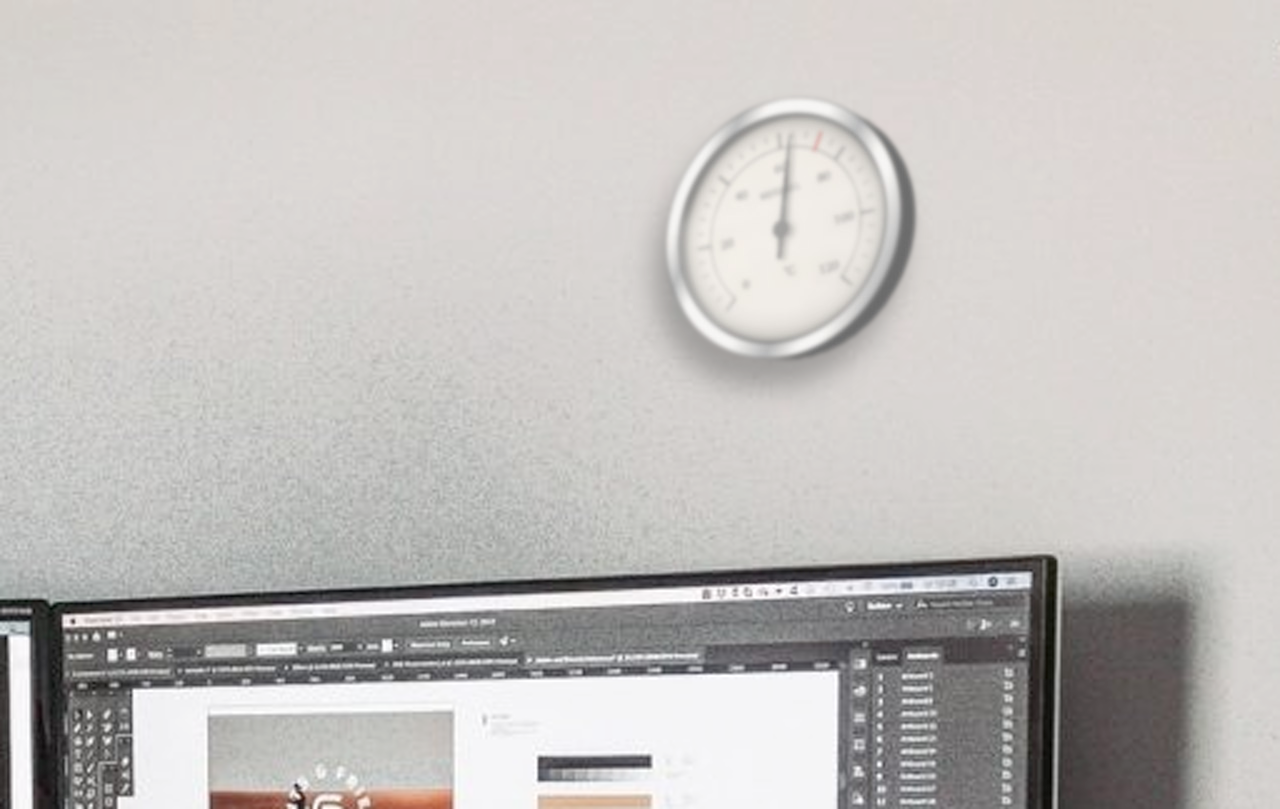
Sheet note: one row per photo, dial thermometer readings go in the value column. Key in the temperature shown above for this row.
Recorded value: 64 °C
